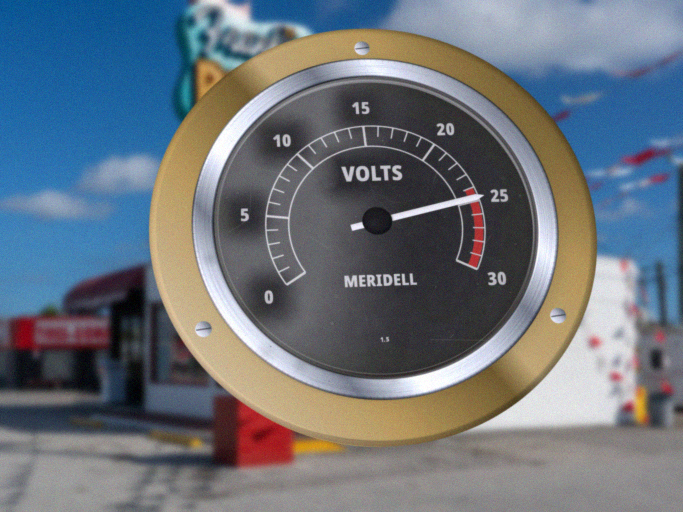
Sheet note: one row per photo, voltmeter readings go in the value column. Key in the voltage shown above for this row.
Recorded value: 25 V
